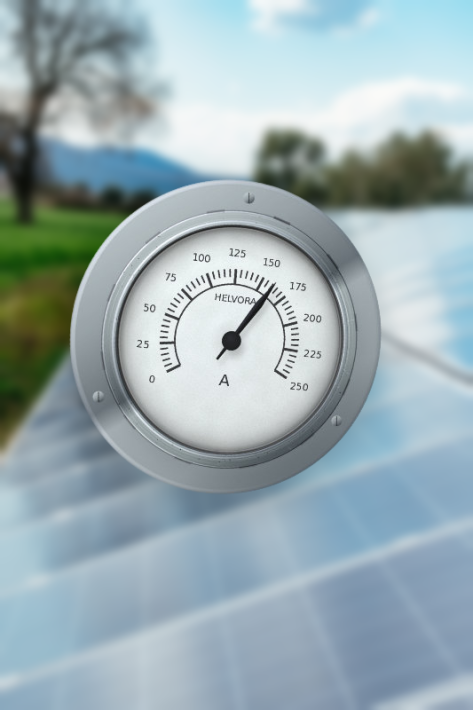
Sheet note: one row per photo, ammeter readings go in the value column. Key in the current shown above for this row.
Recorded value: 160 A
